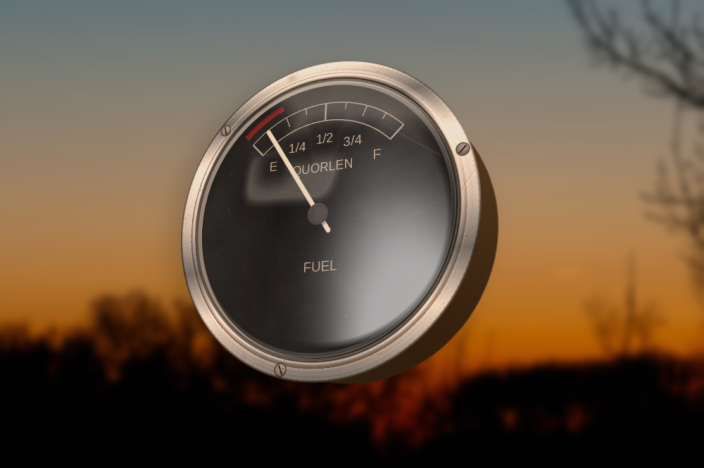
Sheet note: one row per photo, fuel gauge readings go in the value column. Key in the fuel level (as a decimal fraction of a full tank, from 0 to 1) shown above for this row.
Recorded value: 0.125
